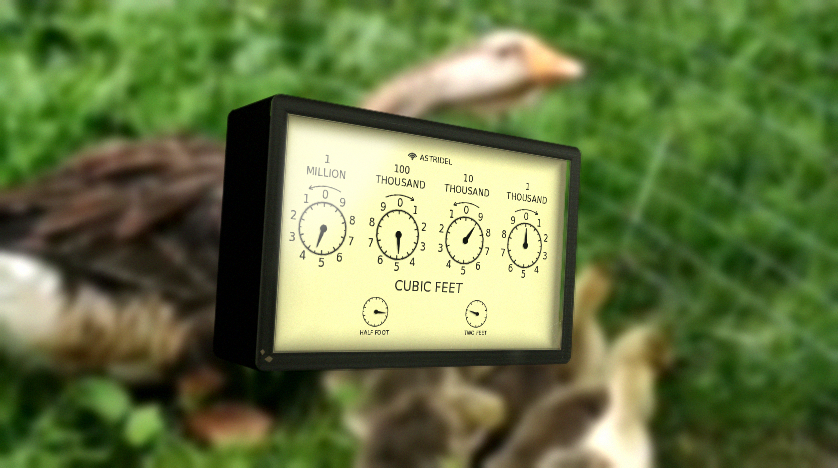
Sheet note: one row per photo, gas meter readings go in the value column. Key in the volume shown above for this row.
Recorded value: 449000 ft³
